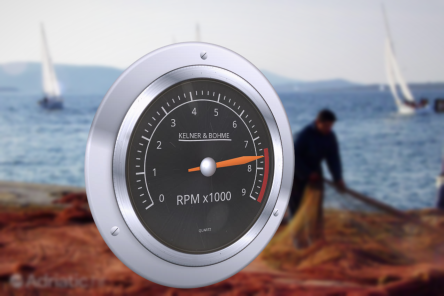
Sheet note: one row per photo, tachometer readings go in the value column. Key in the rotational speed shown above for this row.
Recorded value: 7600 rpm
